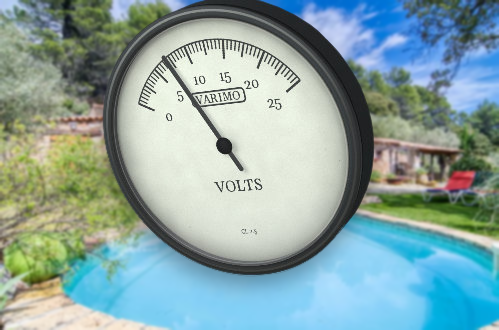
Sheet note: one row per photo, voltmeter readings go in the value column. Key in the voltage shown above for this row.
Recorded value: 7.5 V
